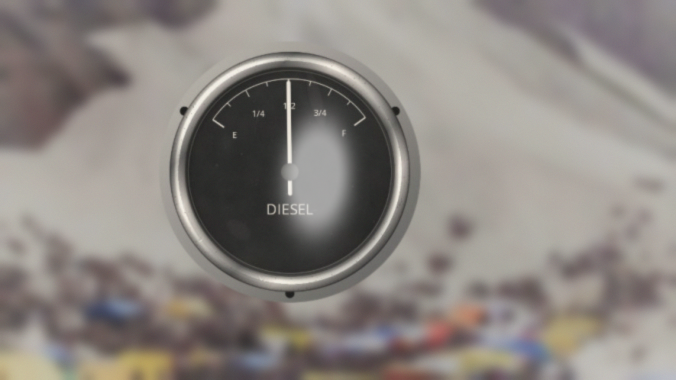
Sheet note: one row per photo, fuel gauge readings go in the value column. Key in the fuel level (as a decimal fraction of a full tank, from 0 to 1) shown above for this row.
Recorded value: 0.5
